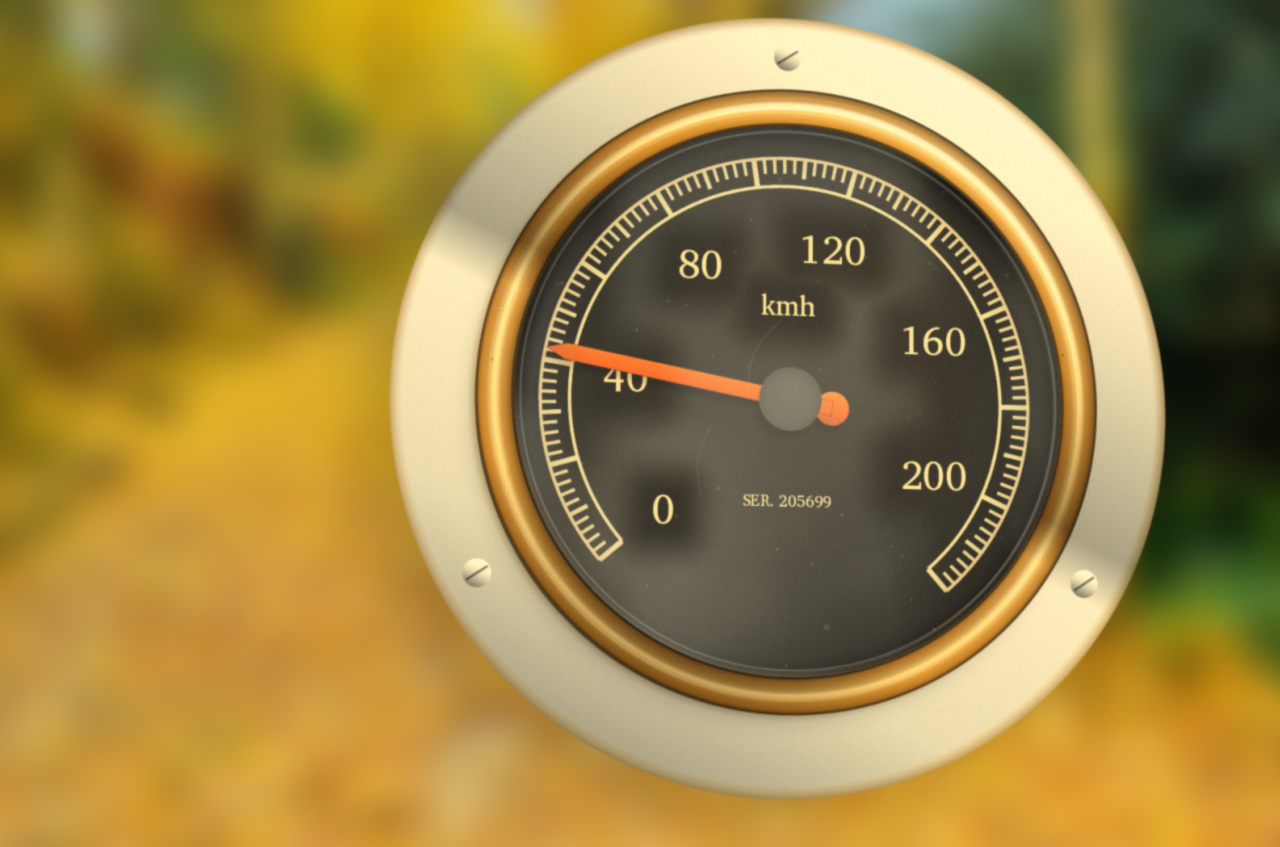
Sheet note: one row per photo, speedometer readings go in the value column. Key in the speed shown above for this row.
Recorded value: 42 km/h
